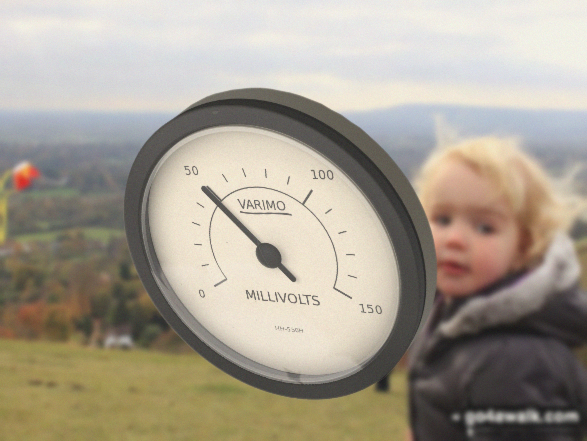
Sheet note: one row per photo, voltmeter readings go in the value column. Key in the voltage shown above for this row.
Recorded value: 50 mV
